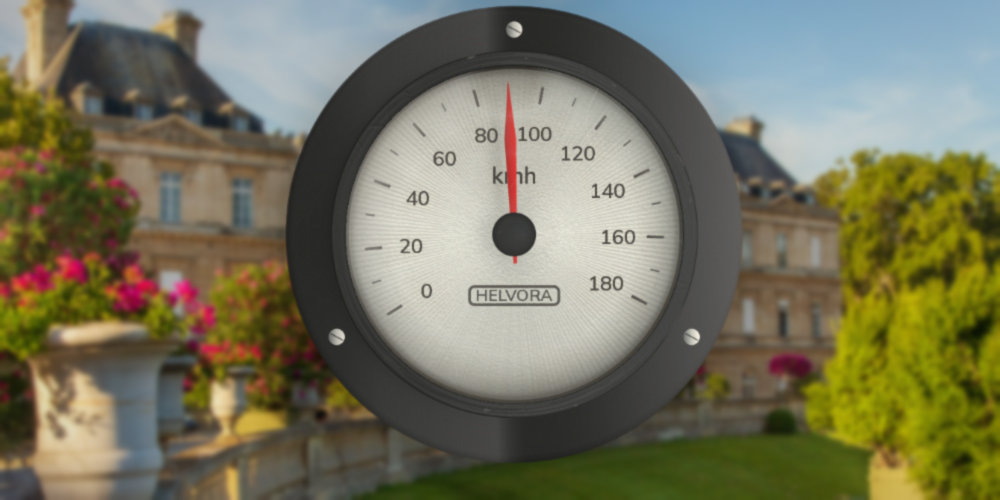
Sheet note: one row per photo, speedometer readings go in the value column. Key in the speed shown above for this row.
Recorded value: 90 km/h
